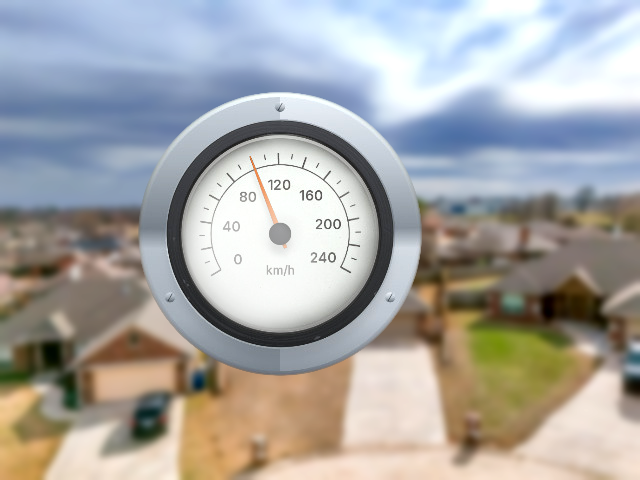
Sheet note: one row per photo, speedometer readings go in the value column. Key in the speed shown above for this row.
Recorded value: 100 km/h
